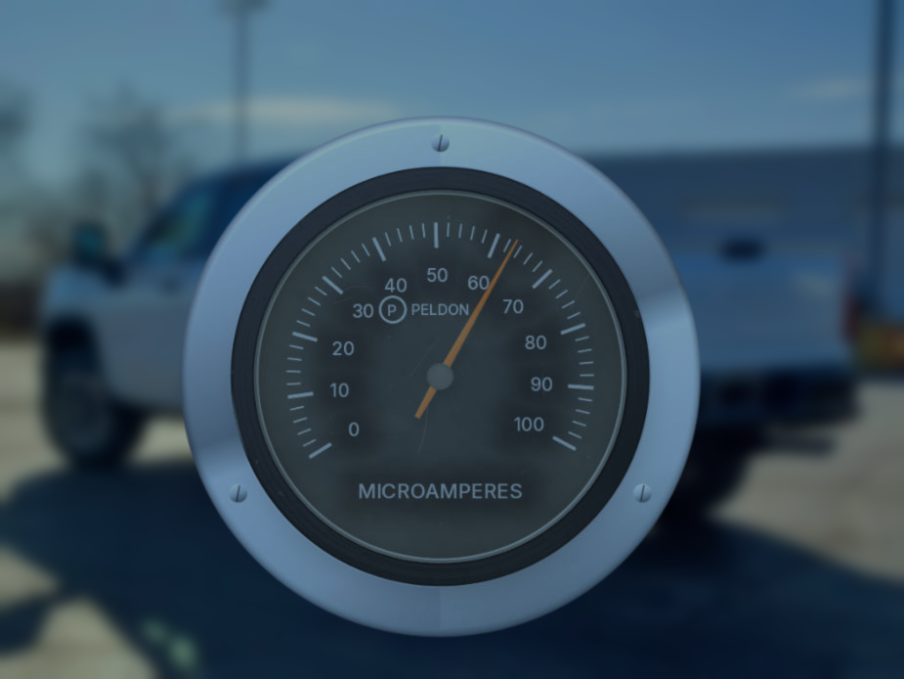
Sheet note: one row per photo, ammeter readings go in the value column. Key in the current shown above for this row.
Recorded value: 63 µA
